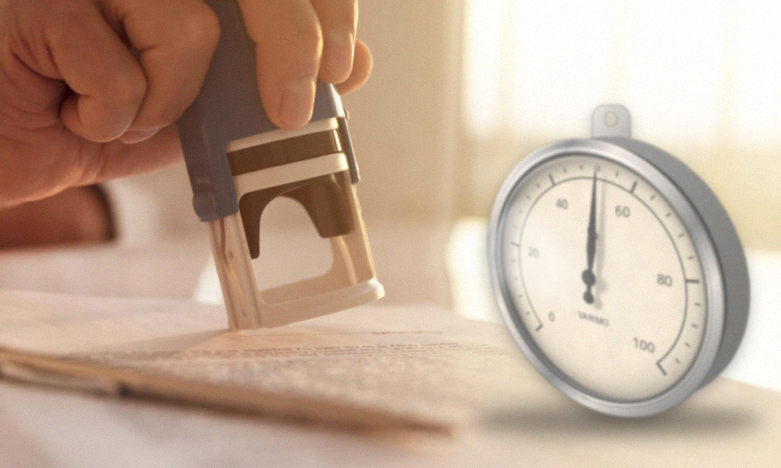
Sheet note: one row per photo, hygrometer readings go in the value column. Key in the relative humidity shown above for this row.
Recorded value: 52 %
